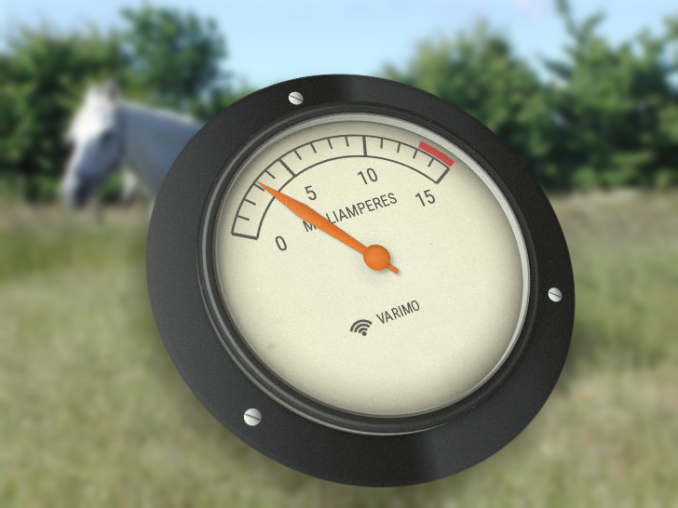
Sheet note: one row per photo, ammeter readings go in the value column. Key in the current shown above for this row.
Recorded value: 3 mA
